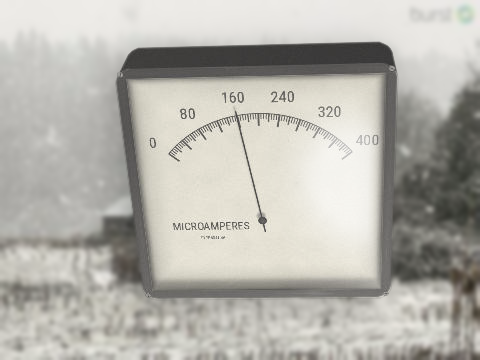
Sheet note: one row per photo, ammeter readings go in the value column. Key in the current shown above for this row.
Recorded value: 160 µA
